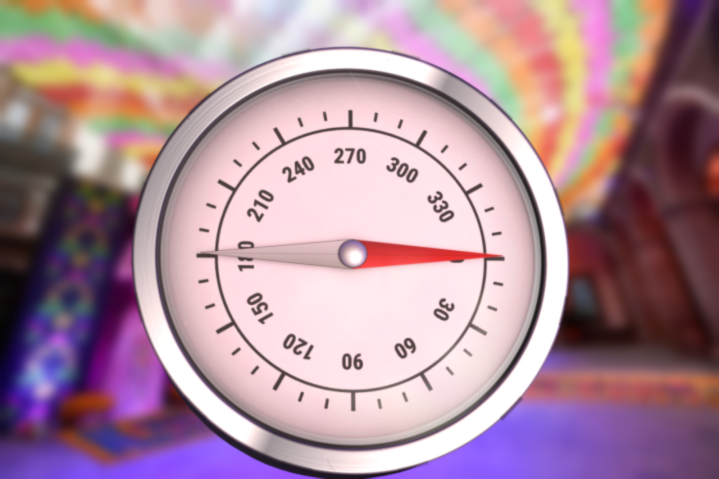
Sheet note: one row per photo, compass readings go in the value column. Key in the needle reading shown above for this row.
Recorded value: 0 °
